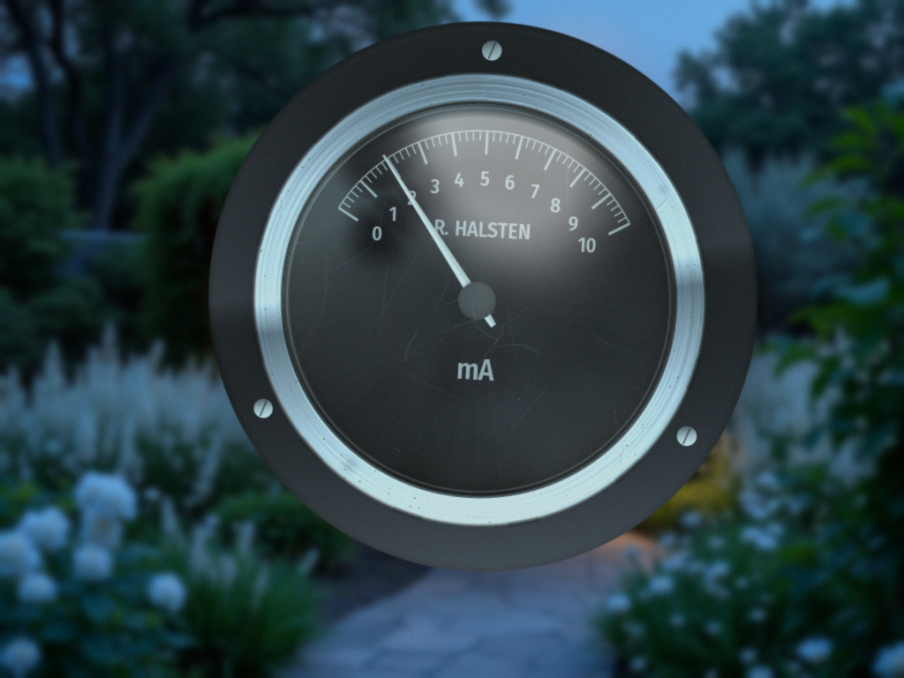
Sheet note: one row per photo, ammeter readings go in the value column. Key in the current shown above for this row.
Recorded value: 2 mA
